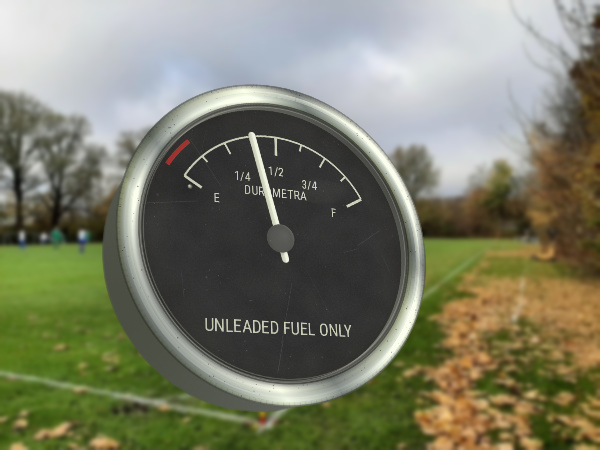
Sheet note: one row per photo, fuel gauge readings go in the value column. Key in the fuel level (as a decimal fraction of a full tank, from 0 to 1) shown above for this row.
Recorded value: 0.375
